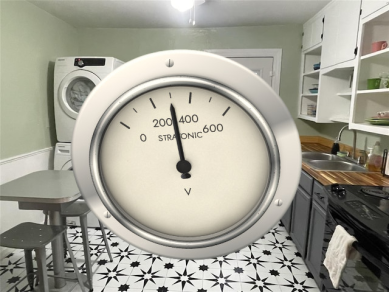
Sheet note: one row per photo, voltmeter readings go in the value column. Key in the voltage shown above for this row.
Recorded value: 300 V
